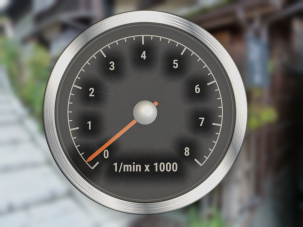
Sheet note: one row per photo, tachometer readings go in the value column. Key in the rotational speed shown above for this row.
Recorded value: 200 rpm
